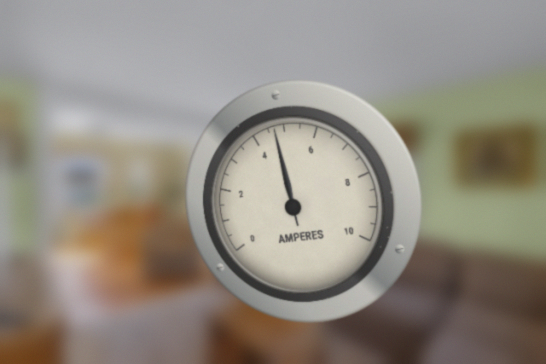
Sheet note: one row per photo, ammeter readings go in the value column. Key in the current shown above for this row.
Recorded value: 4.75 A
